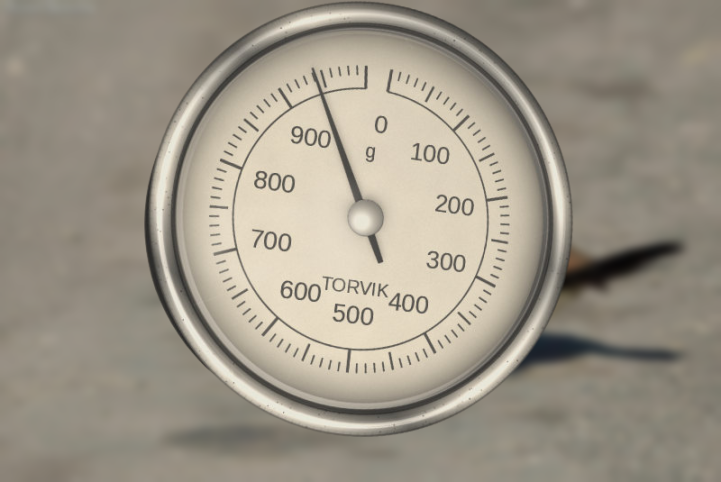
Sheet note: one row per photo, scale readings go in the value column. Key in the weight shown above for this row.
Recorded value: 940 g
